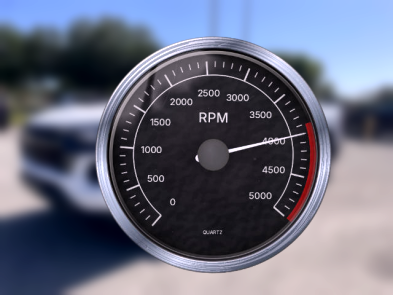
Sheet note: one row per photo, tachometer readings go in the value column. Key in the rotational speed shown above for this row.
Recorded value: 4000 rpm
